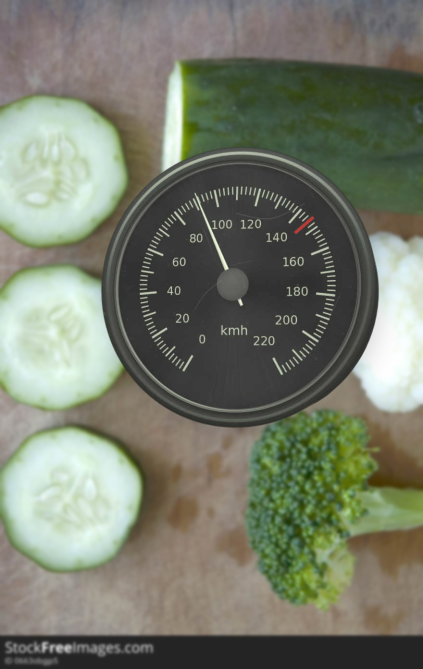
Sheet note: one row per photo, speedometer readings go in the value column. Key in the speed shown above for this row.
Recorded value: 92 km/h
